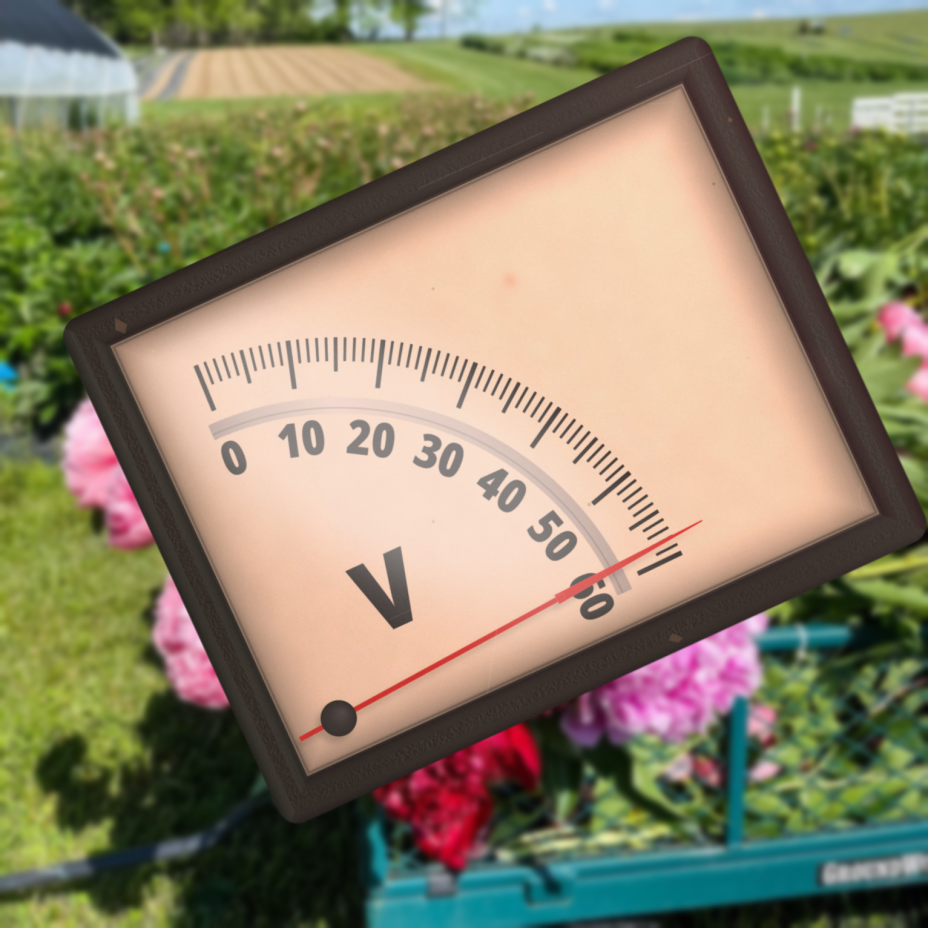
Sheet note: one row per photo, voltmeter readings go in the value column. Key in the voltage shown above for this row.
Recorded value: 58 V
